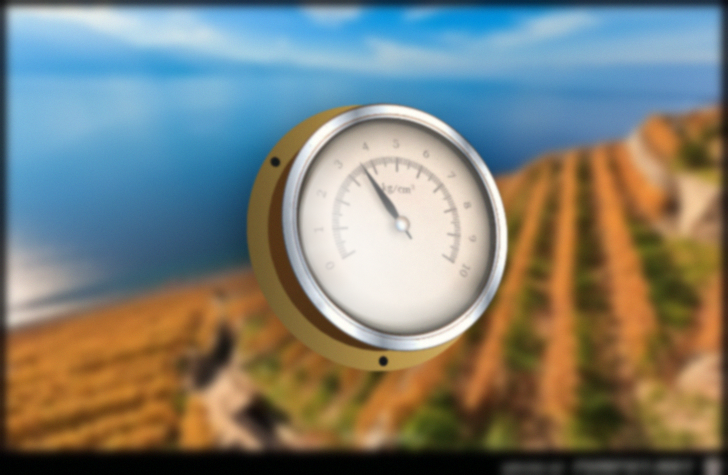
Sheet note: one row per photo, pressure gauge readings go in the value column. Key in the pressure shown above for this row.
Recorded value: 3.5 kg/cm²
